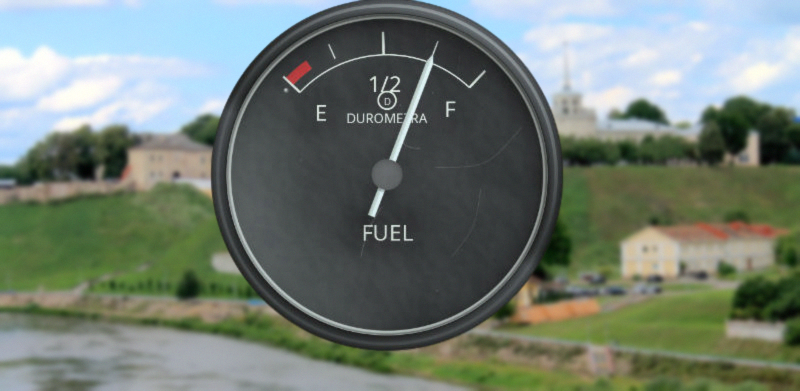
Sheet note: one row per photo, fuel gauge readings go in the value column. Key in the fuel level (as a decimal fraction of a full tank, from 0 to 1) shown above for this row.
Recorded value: 0.75
